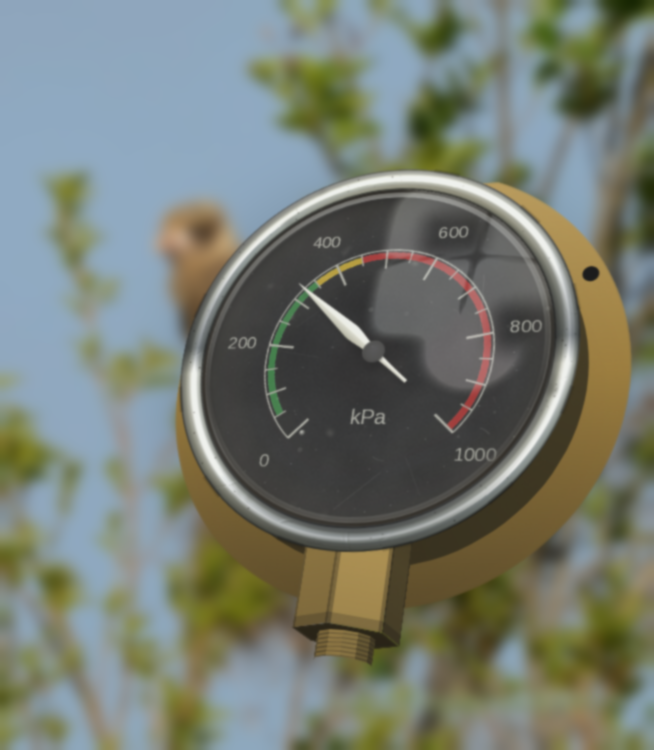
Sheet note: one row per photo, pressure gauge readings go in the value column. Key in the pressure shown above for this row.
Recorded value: 325 kPa
